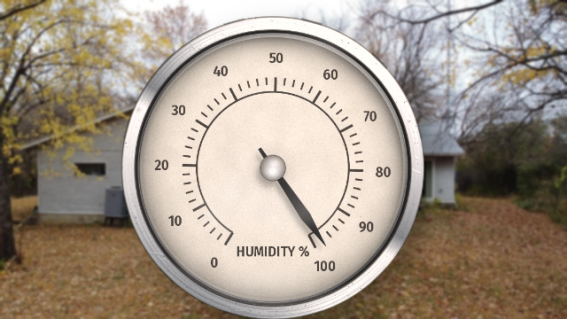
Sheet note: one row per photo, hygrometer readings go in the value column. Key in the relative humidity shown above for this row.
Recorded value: 98 %
